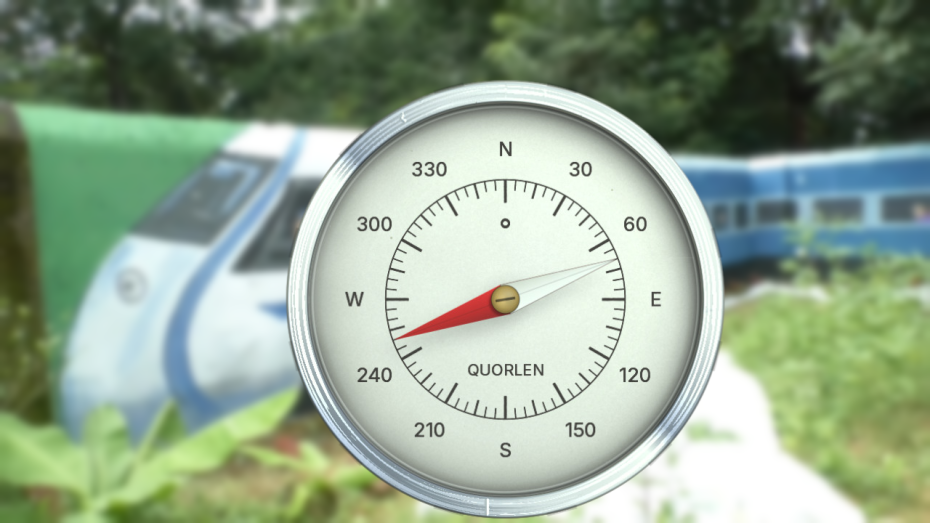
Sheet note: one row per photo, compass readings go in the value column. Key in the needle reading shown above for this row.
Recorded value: 250 °
